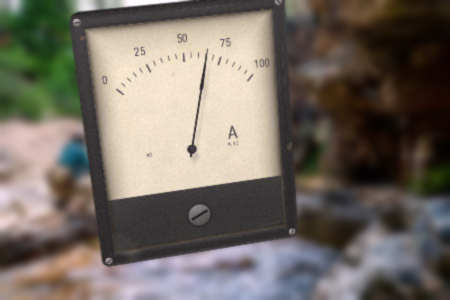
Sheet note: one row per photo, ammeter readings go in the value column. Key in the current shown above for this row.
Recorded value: 65 A
